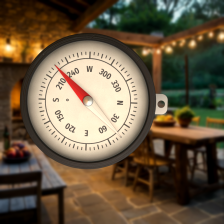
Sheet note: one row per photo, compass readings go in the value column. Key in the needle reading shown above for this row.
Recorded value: 225 °
